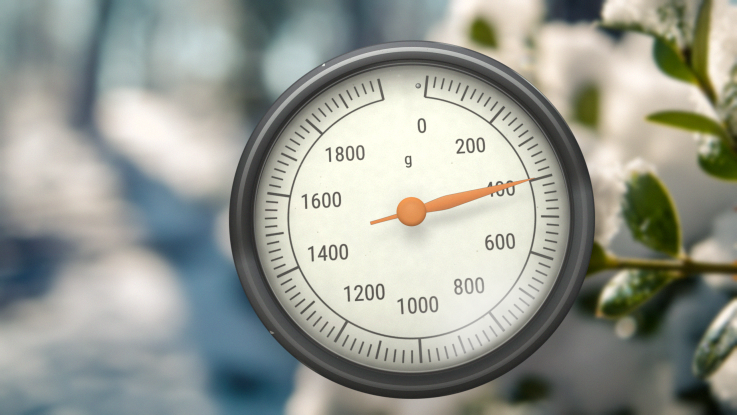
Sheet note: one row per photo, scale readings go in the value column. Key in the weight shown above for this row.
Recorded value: 400 g
